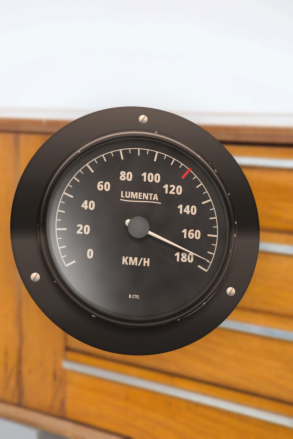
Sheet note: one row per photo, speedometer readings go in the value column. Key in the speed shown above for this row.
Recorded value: 175 km/h
